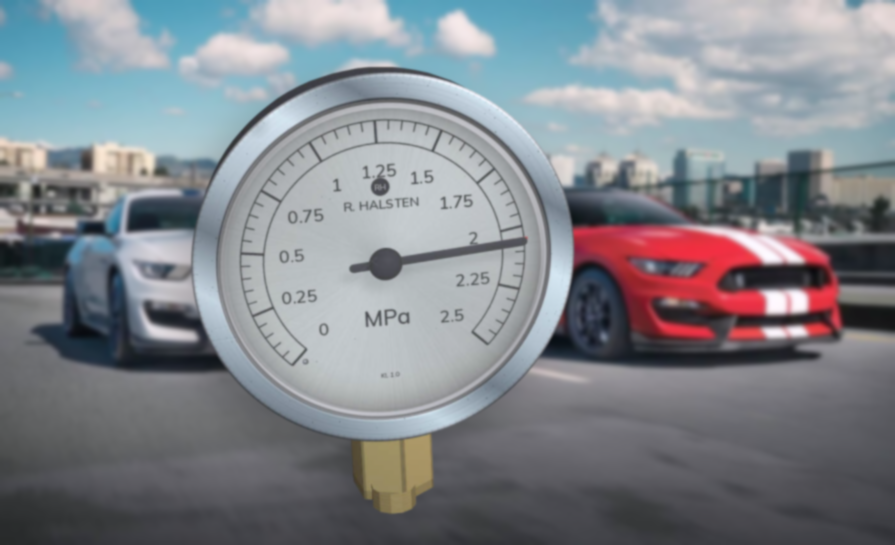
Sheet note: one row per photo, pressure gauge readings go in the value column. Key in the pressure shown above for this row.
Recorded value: 2.05 MPa
